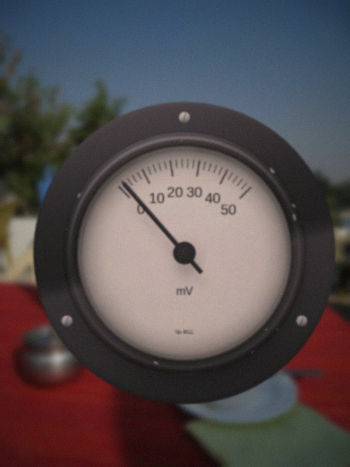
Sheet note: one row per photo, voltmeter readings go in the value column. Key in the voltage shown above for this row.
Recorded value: 2 mV
